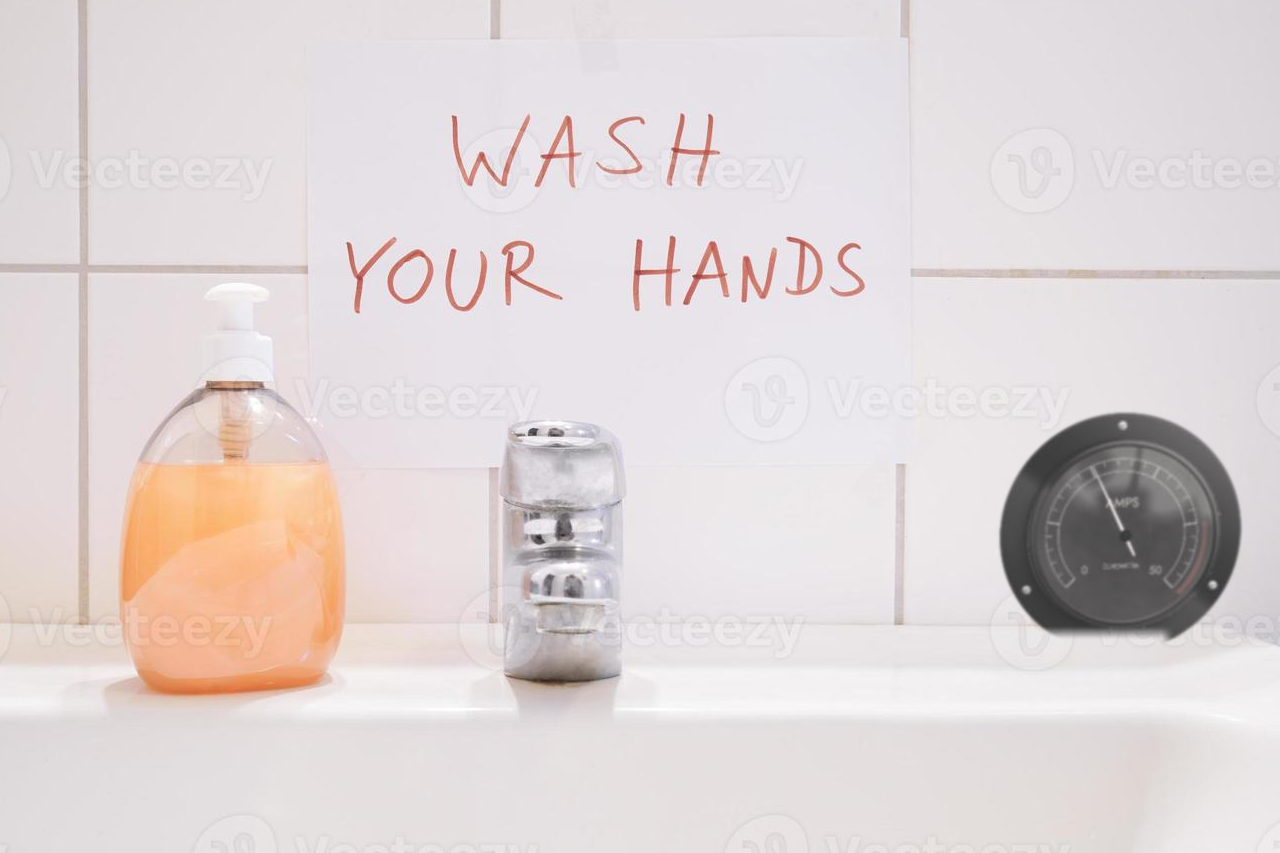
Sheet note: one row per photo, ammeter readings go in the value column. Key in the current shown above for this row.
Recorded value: 20 A
